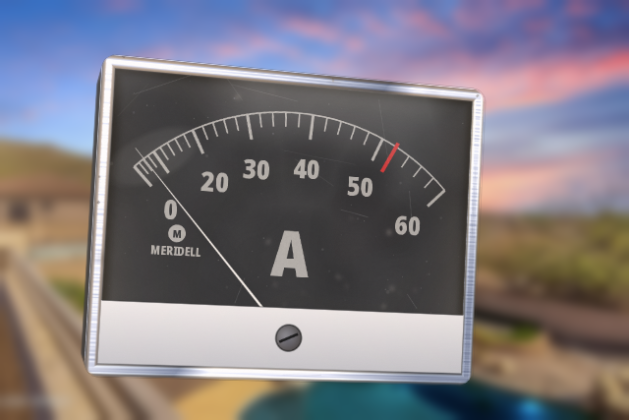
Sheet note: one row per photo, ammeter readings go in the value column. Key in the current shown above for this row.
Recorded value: 6 A
